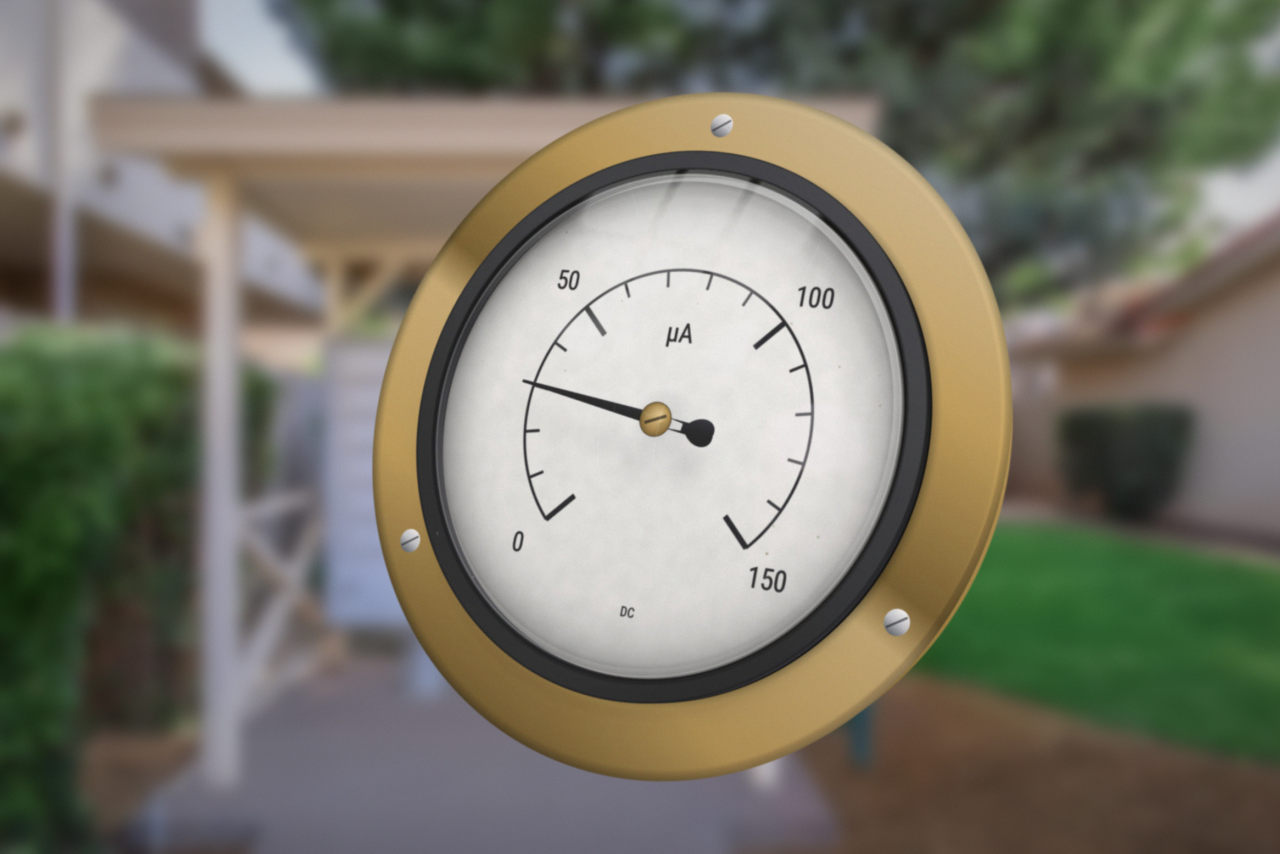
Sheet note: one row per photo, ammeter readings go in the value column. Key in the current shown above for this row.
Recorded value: 30 µA
